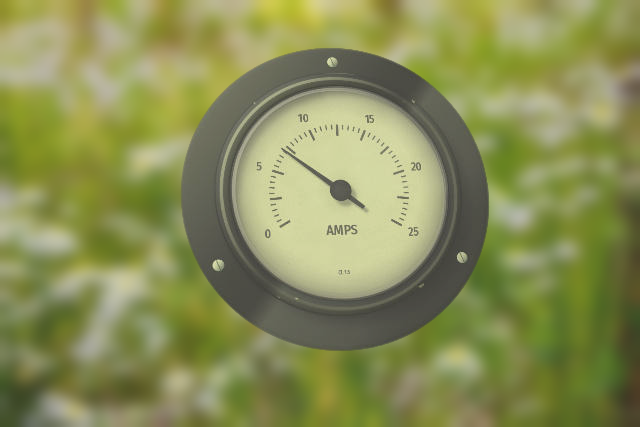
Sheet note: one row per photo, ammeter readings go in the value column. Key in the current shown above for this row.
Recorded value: 7 A
